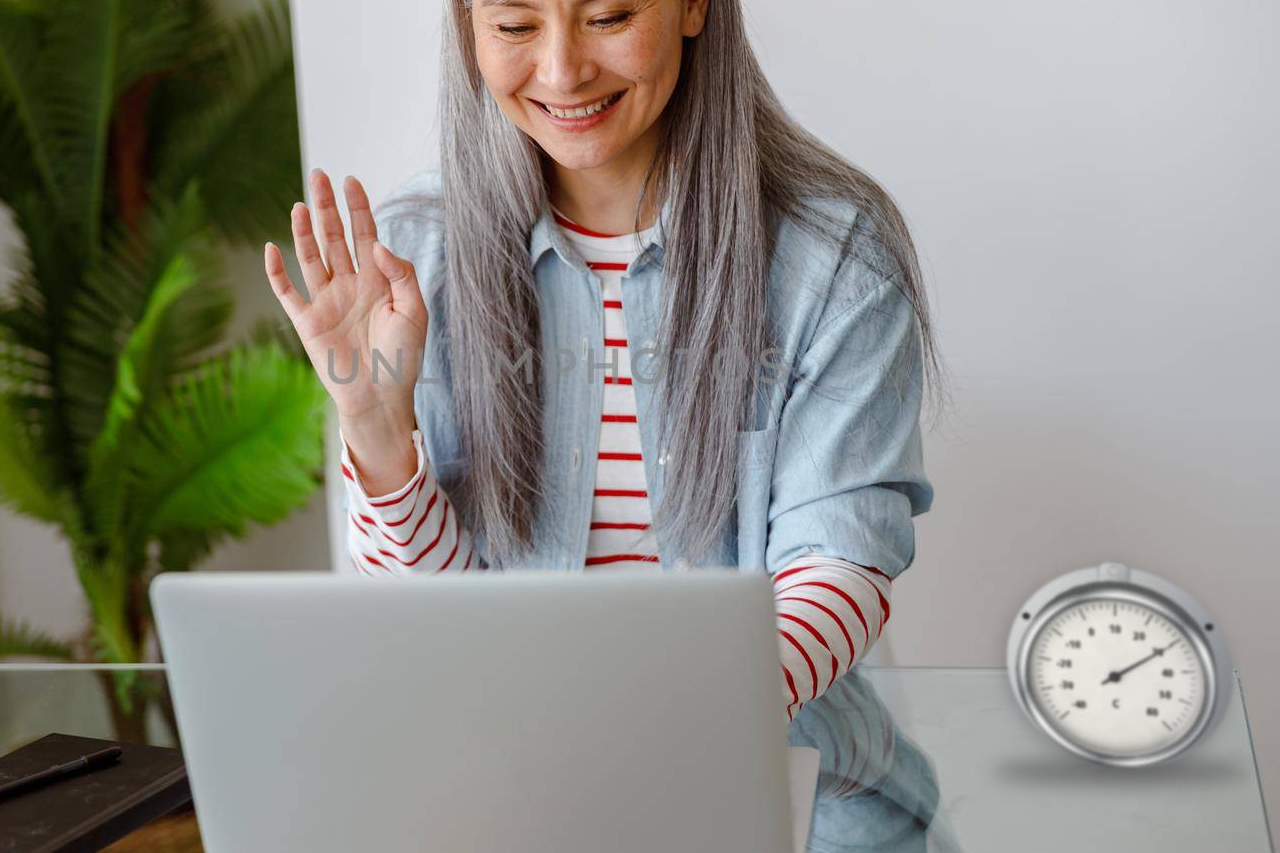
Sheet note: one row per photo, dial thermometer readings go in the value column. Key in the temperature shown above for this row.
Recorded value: 30 °C
